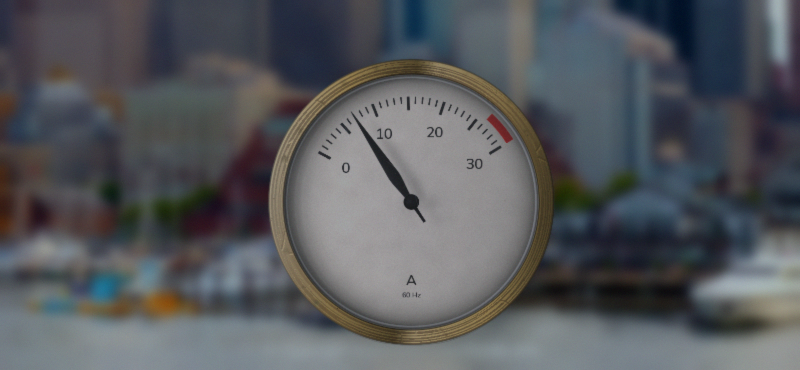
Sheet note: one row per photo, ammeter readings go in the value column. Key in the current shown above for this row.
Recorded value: 7 A
